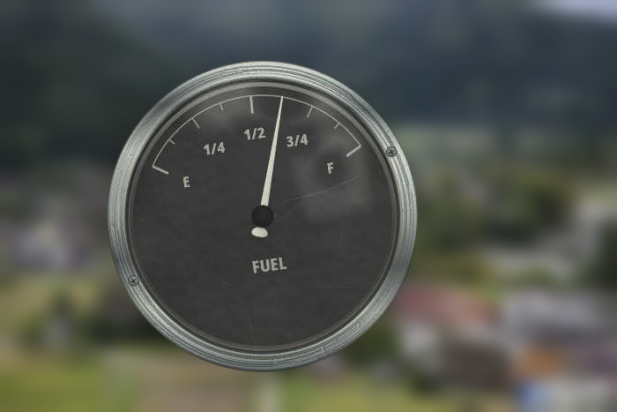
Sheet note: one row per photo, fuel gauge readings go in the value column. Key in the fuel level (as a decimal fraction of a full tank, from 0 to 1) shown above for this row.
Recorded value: 0.625
